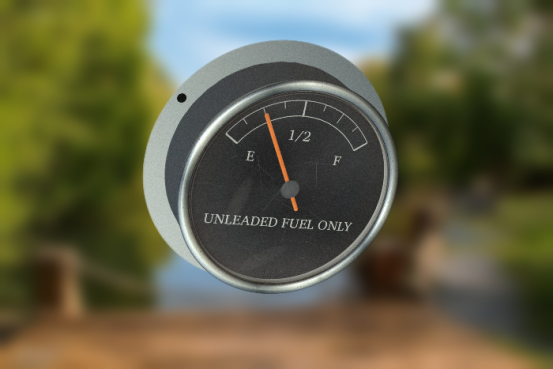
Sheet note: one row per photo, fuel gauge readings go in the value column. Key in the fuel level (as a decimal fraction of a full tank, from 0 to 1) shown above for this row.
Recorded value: 0.25
